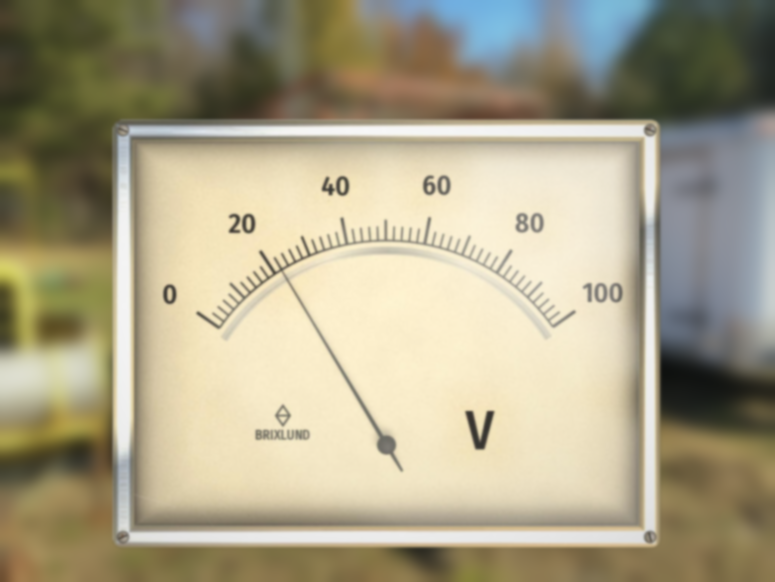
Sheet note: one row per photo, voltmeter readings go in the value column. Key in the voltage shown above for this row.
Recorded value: 22 V
